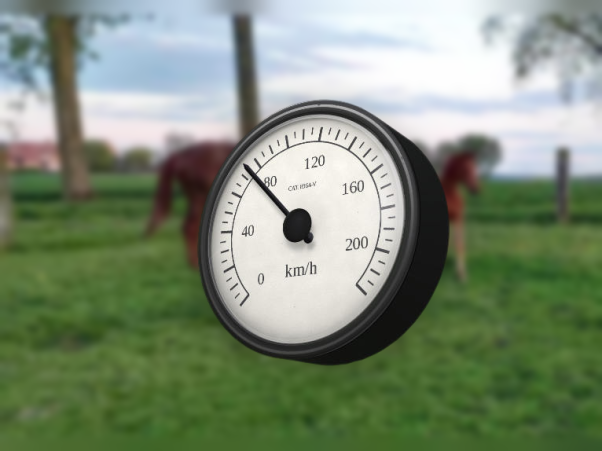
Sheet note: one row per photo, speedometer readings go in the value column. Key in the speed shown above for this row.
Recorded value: 75 km/h
